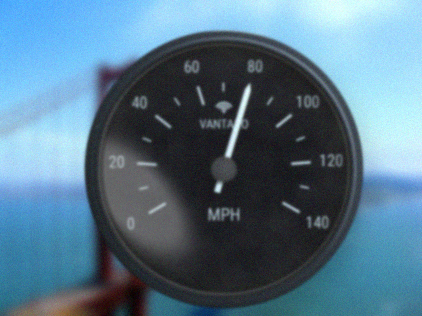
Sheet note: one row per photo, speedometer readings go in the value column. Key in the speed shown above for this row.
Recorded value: 80 mph
